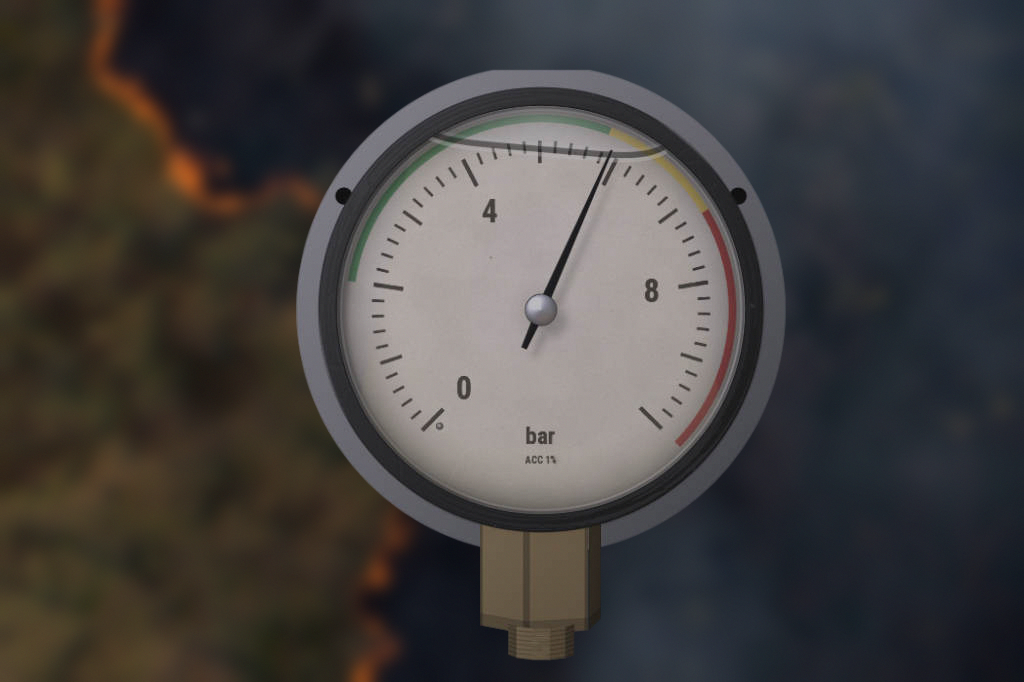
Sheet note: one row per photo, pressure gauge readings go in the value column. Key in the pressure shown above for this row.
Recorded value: 5.9 bar
